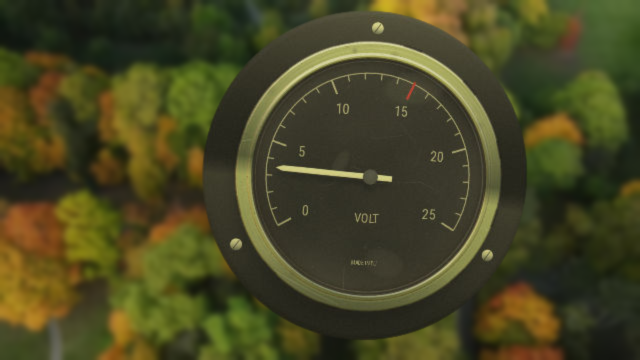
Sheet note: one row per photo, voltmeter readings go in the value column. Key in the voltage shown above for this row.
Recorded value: 3.5 V
